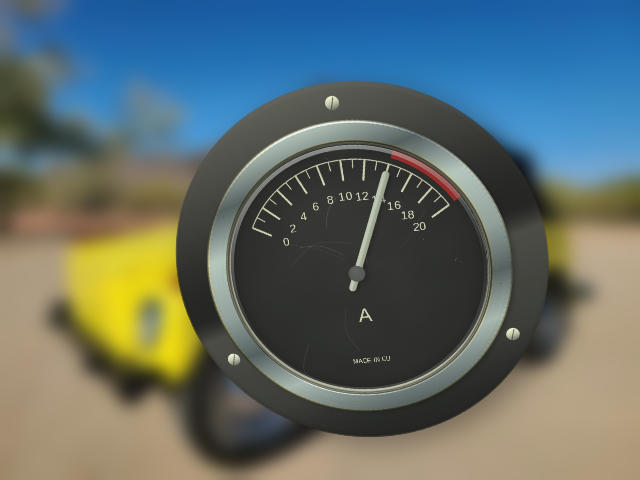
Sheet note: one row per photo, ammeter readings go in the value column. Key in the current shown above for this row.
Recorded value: 14 A
